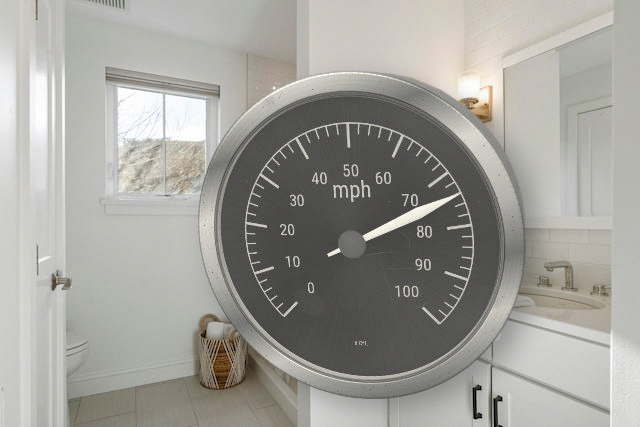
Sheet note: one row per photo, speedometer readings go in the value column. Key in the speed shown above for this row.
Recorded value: 74 mph
